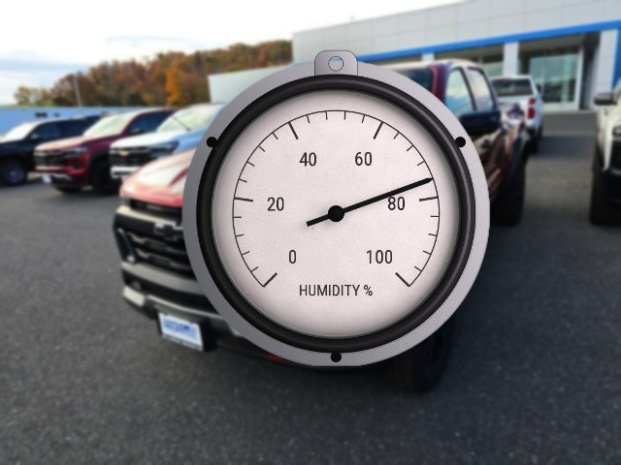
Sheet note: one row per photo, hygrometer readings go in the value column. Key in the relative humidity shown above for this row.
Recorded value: 76 %
